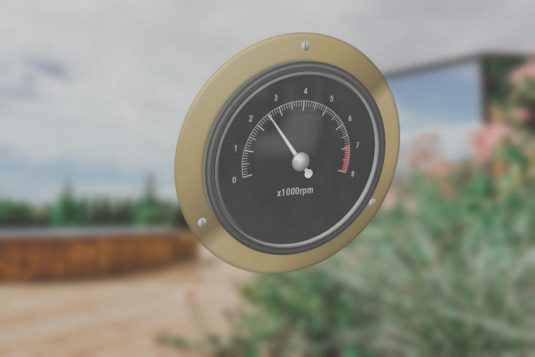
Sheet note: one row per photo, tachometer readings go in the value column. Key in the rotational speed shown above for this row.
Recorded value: 2500 rpm
